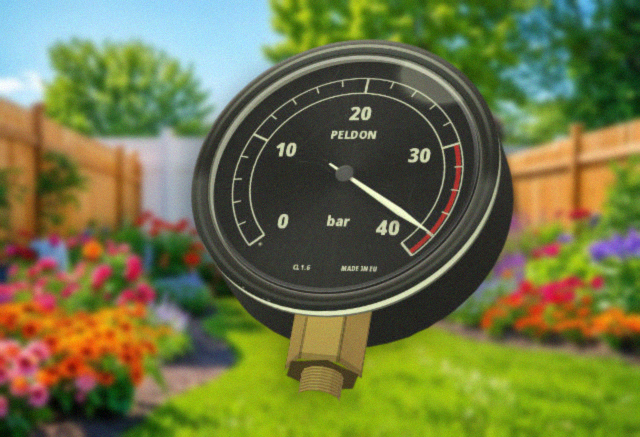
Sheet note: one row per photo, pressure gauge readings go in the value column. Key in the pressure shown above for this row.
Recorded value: 38 bar
